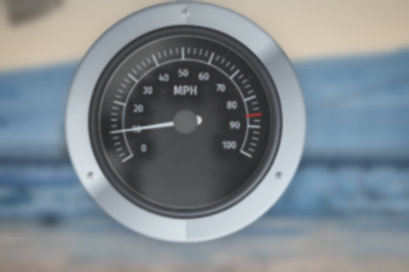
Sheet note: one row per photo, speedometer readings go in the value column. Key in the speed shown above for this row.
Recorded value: 10 mph
